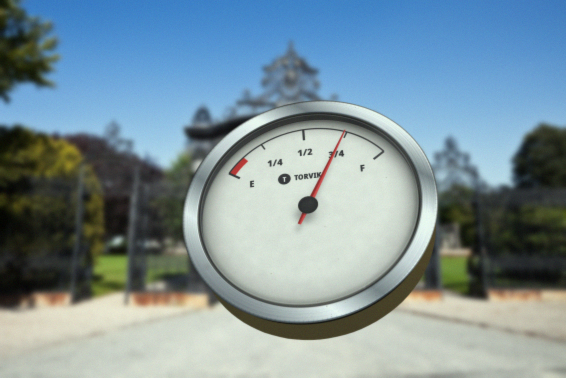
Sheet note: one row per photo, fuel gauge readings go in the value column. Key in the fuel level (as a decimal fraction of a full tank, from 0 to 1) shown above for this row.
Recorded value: 0.75
